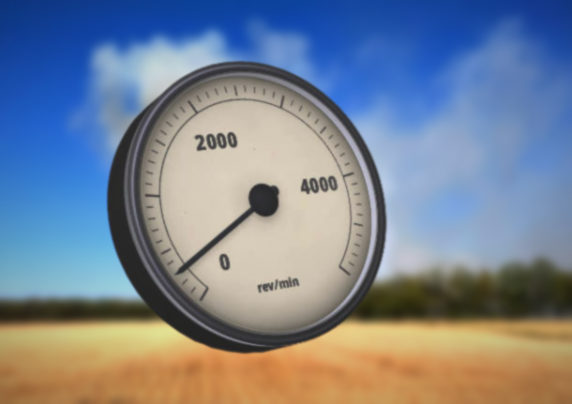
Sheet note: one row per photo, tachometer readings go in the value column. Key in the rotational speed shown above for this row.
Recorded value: 300 rpm
